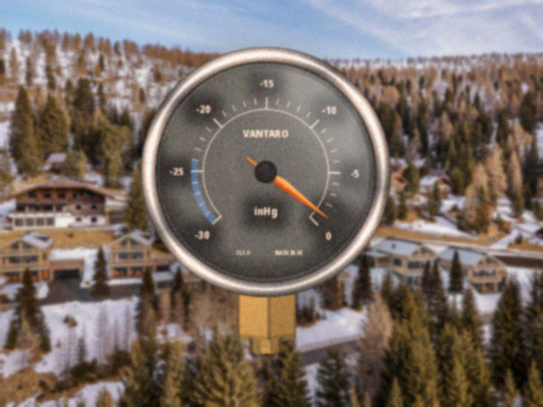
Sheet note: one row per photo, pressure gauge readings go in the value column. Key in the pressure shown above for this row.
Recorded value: -1 inHg
